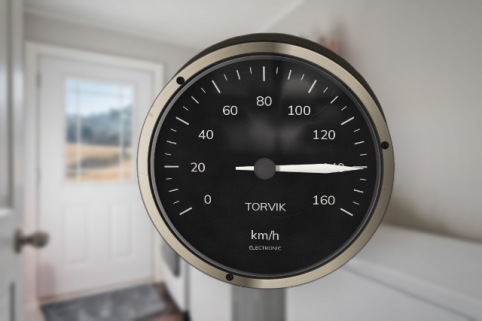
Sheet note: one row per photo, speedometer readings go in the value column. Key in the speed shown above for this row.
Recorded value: 140 km/h
